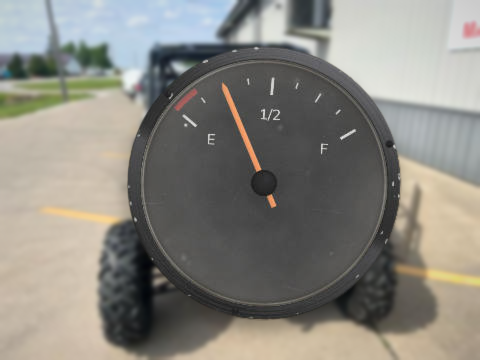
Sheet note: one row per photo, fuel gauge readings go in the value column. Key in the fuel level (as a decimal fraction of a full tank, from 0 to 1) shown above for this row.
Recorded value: 0.25
